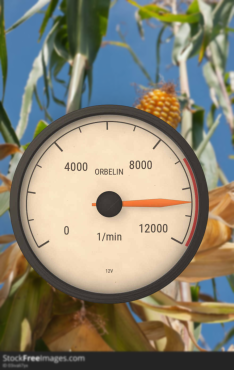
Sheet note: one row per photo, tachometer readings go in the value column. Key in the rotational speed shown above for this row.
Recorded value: 10500 rpm
